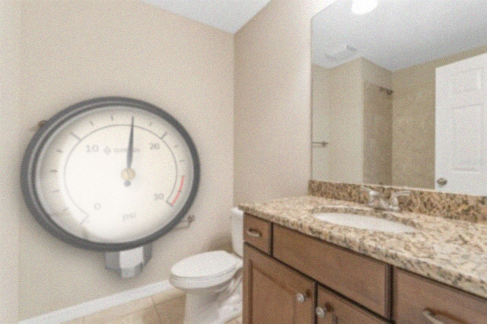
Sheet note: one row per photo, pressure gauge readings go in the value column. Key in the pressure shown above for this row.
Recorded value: 16 psi
